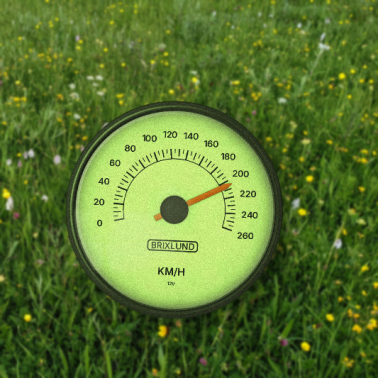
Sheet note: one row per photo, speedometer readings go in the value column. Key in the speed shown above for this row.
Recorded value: 205 km/h
